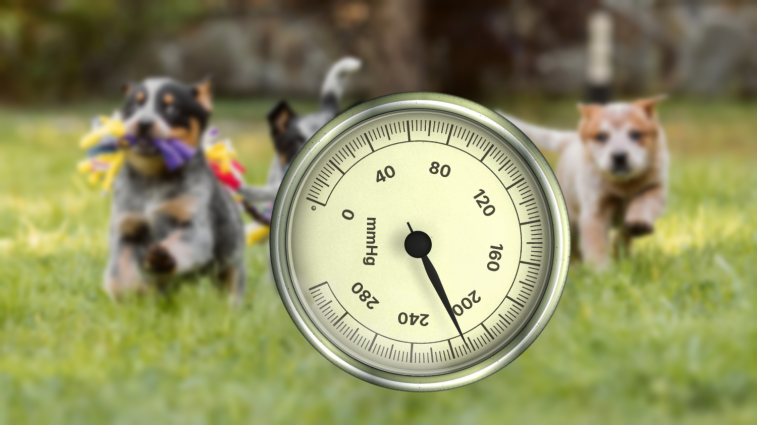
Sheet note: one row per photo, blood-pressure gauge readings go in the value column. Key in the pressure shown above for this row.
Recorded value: 212 mmHg
